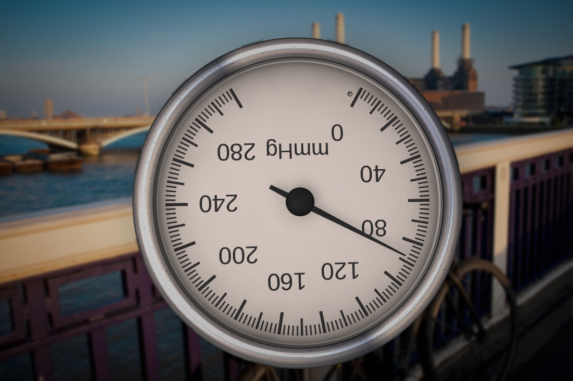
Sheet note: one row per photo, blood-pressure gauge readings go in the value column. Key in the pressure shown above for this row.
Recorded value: 88 mmHg
